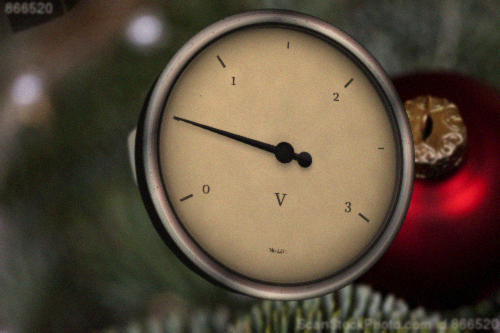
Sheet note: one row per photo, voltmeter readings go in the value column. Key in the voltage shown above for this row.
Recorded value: 0.5 V
